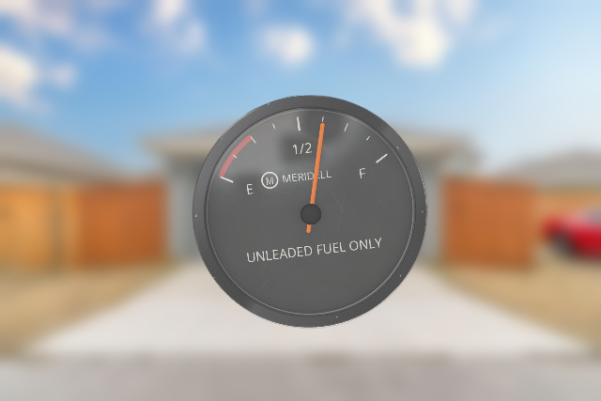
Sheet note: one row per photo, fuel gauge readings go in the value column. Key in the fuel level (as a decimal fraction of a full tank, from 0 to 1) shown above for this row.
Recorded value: 0.625
